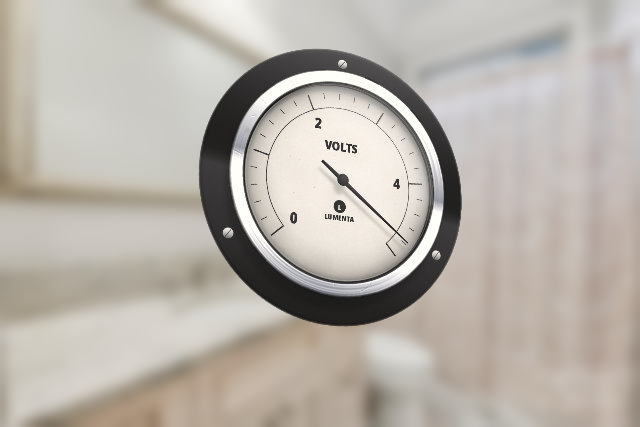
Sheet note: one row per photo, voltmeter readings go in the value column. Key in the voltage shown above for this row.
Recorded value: 4.8 V
